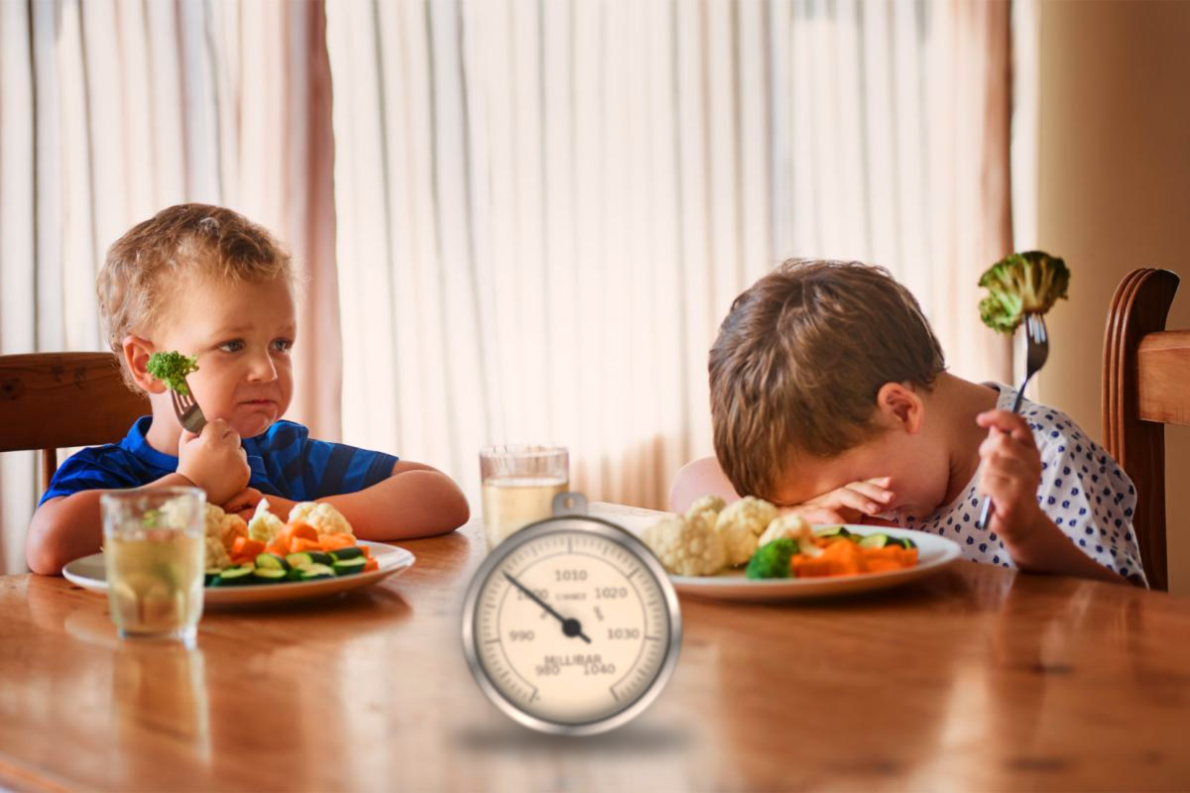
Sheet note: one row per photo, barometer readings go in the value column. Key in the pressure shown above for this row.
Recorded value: 1000 mbar
